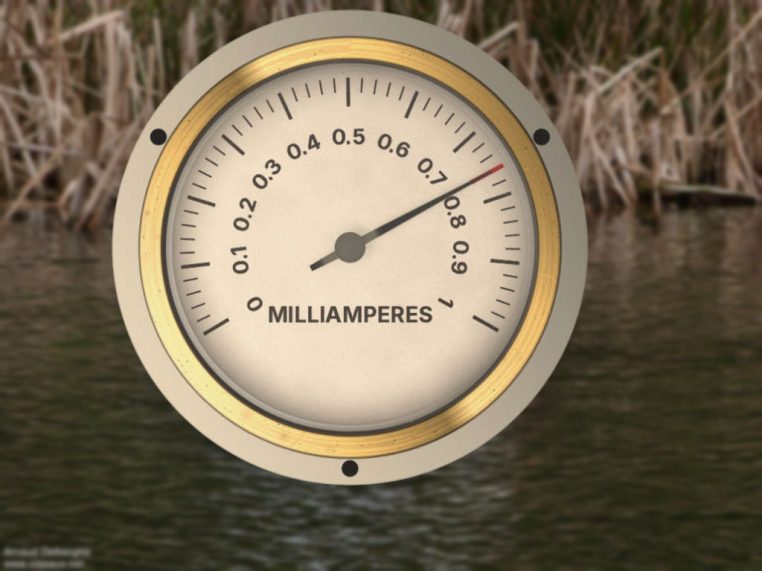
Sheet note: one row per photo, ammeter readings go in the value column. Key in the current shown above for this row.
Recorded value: 0.76 mA
